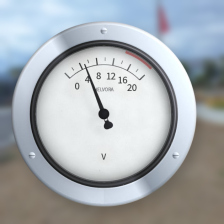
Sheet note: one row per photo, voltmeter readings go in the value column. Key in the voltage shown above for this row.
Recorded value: 5 V
